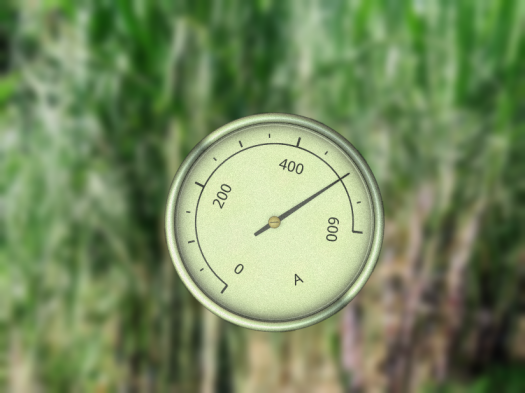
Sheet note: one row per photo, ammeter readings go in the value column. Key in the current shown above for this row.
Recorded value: 500 A
